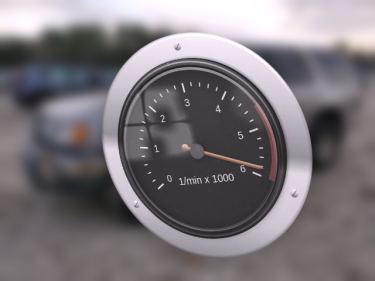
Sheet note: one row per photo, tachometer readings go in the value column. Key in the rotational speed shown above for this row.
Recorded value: 5800 rpm
